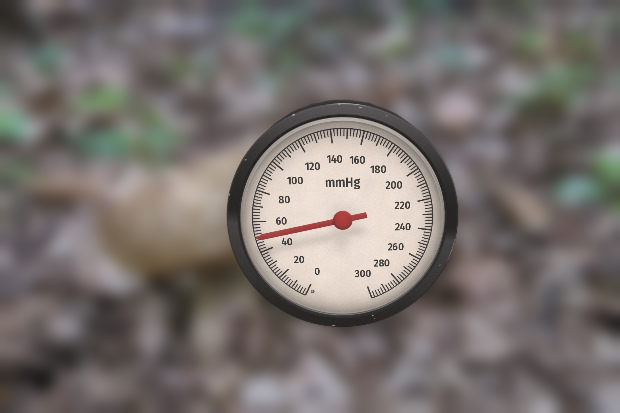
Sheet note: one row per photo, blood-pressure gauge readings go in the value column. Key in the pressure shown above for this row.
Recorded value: 50 mmHg
